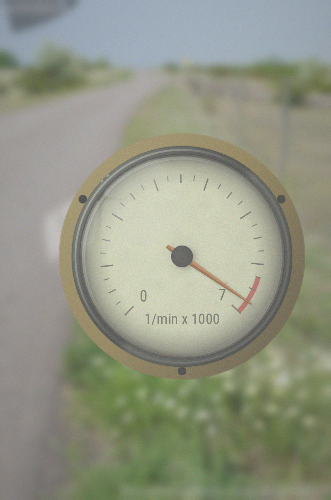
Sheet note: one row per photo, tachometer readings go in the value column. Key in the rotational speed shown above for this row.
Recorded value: 6750 rpm
